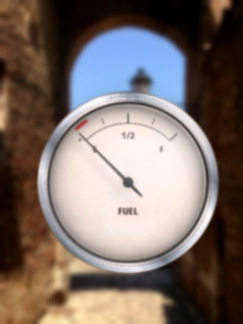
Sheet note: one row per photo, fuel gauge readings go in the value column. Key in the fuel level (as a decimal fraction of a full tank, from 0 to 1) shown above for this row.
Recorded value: 0
